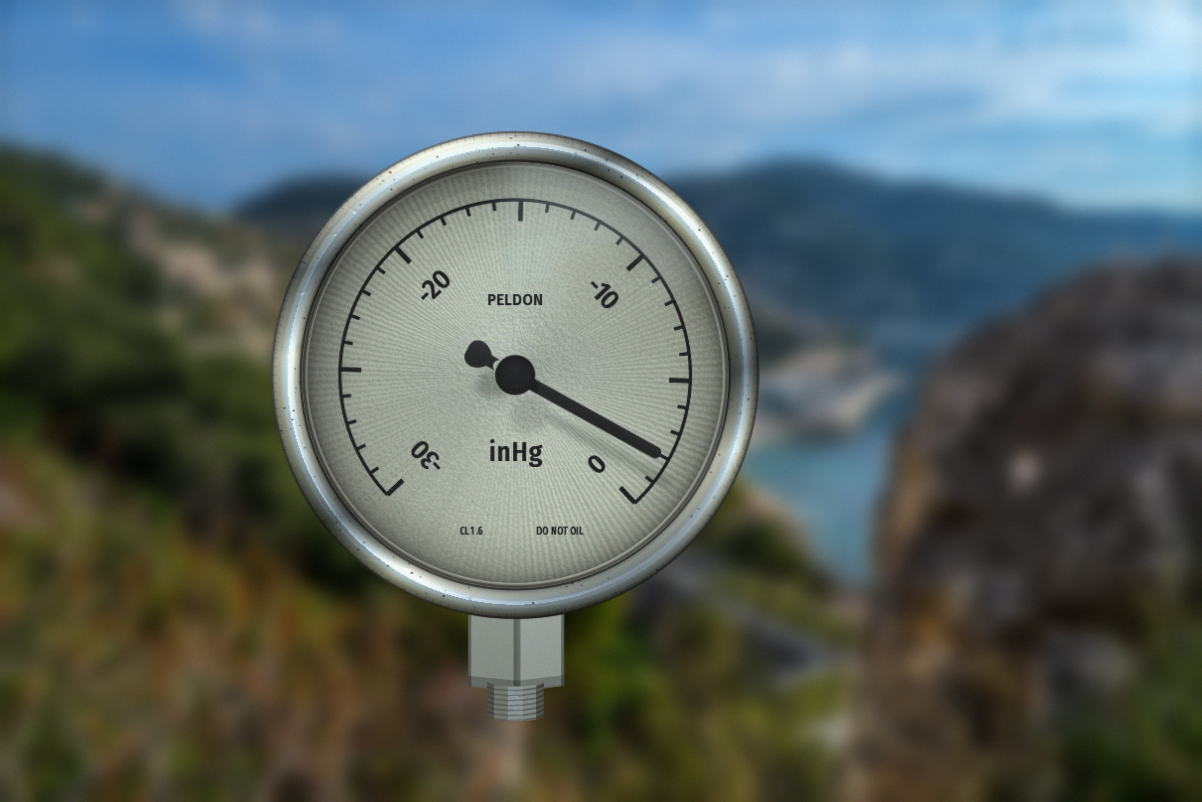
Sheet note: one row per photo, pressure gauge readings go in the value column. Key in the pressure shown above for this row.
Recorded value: -2 inHg
